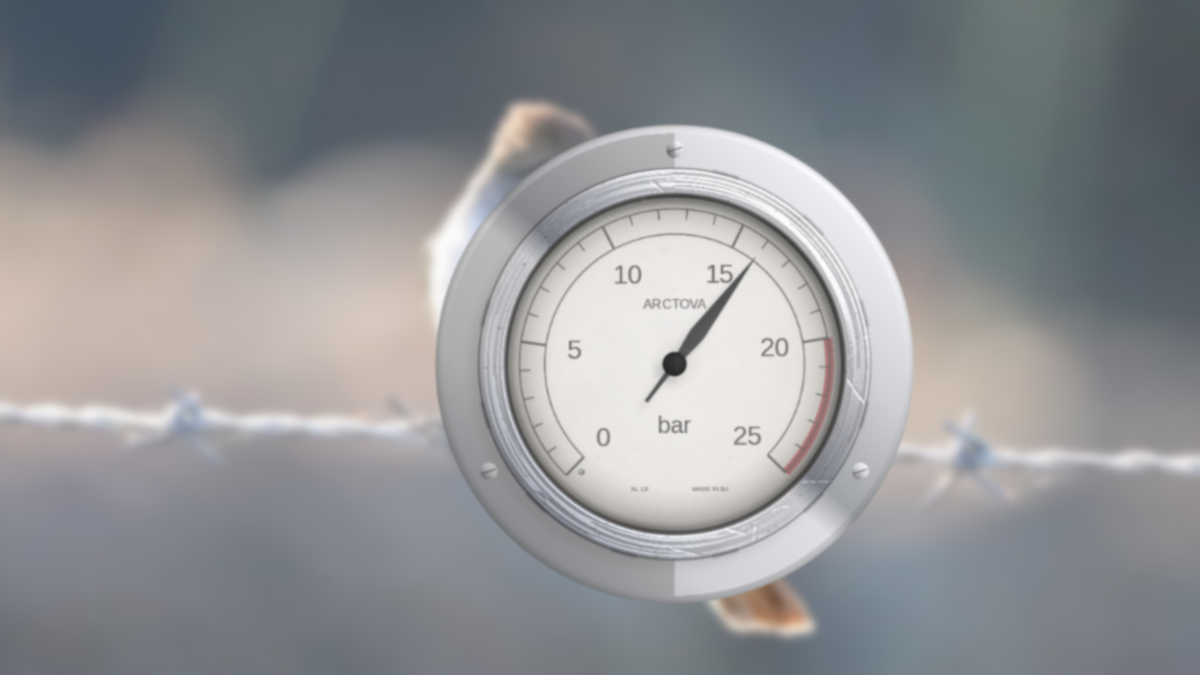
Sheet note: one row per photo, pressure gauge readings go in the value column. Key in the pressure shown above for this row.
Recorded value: 16 bar
